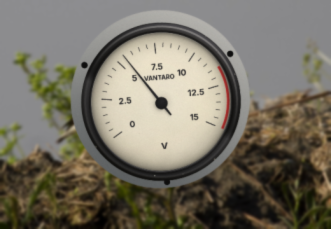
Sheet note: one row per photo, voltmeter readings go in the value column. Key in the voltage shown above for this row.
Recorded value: 5.5 V
